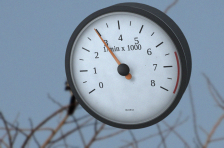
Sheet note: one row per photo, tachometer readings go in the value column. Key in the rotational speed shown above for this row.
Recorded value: 3000 rpm
